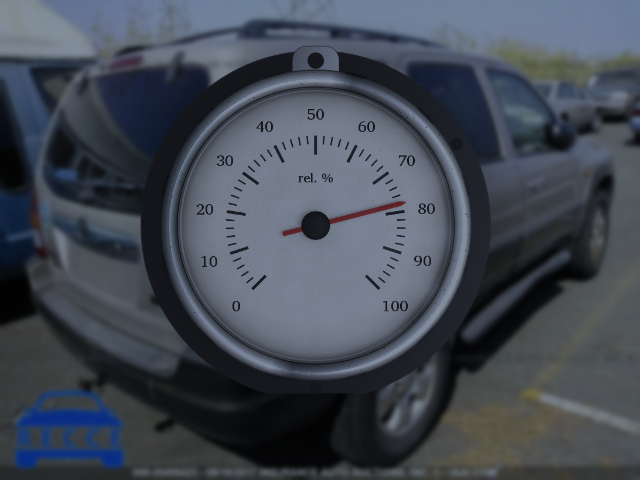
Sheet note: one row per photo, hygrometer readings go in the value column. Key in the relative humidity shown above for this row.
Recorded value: 78 %
